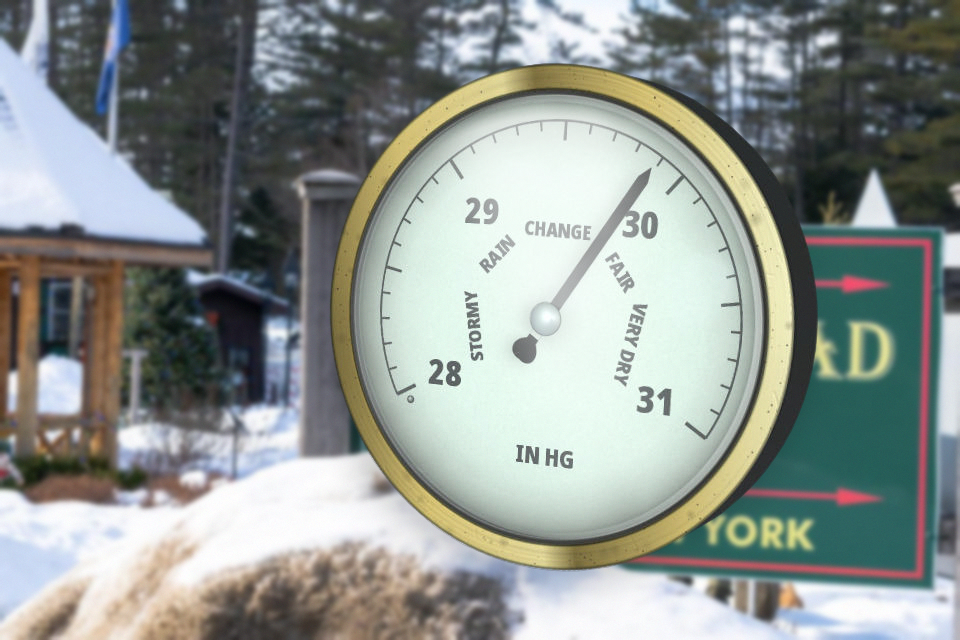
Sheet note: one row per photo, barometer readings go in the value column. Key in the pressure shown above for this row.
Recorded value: 29.9 inHg
